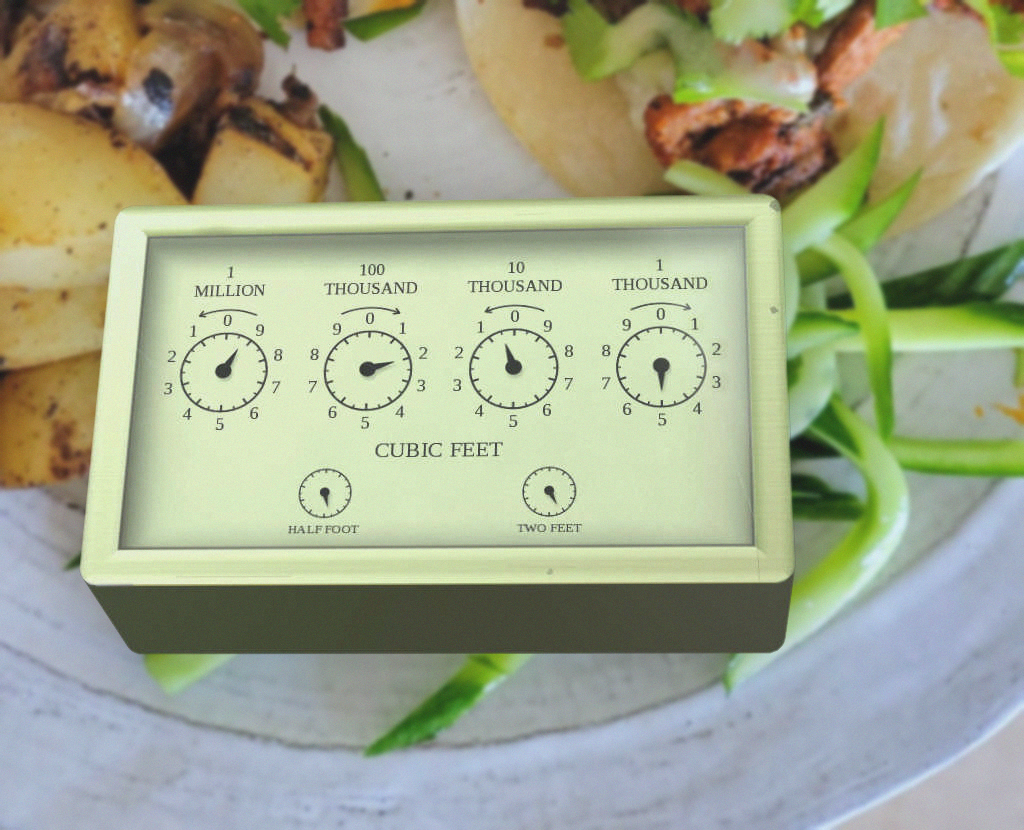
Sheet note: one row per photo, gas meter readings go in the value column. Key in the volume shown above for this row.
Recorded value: 920500 ft³
